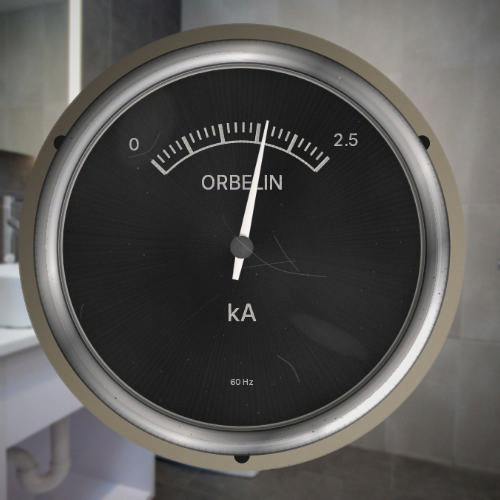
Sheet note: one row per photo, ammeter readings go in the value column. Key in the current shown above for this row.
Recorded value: 1.6 kA
